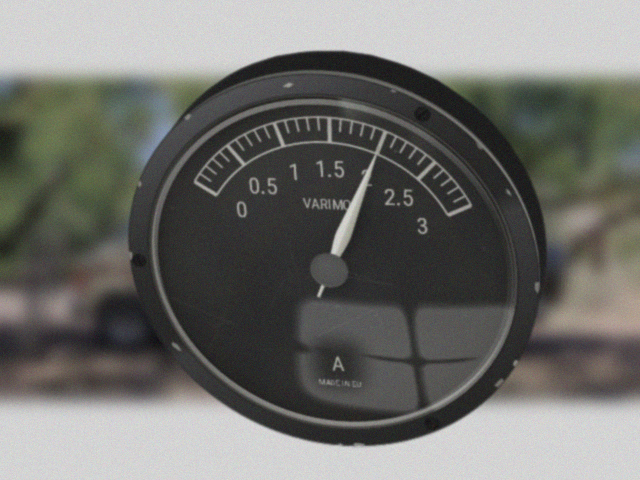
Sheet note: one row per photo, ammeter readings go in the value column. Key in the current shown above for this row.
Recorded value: 2 A
